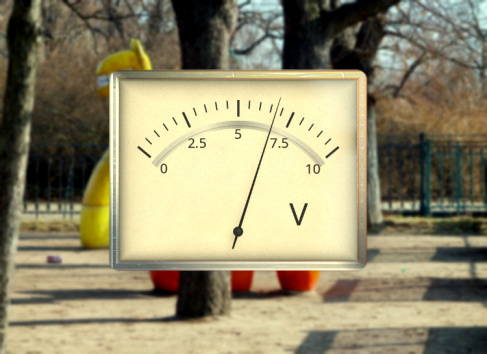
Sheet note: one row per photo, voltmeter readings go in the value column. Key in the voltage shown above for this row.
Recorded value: 6.75 V
